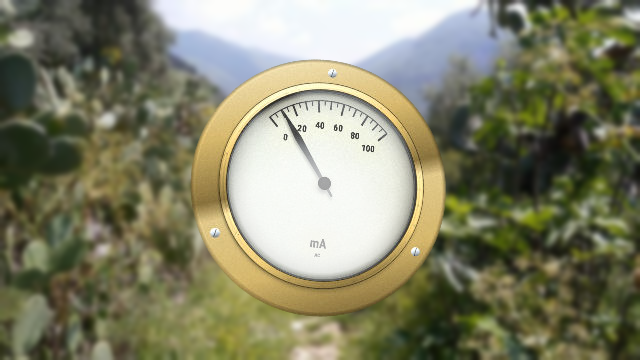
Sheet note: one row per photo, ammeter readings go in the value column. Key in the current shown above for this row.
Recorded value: 10 mA
